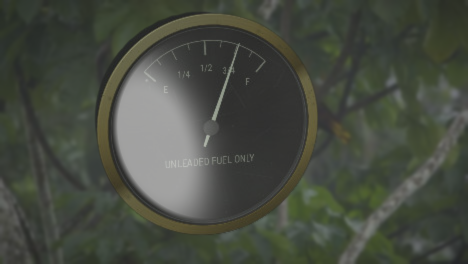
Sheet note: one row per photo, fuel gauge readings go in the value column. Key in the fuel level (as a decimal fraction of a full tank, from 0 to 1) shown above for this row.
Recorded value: 0.75
